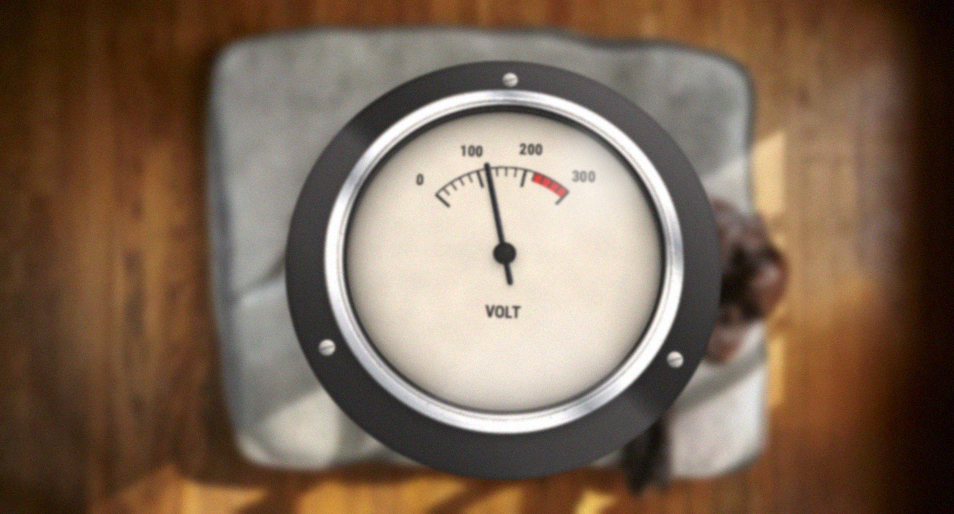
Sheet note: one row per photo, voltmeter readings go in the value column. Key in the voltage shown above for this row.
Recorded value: 120 V
